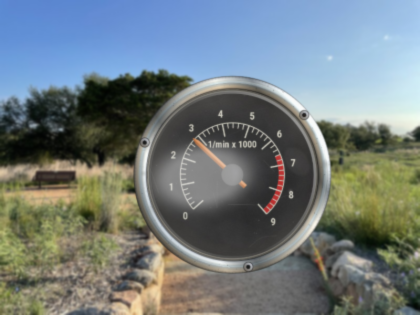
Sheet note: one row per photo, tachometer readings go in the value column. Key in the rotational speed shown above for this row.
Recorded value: 2800 rpm
